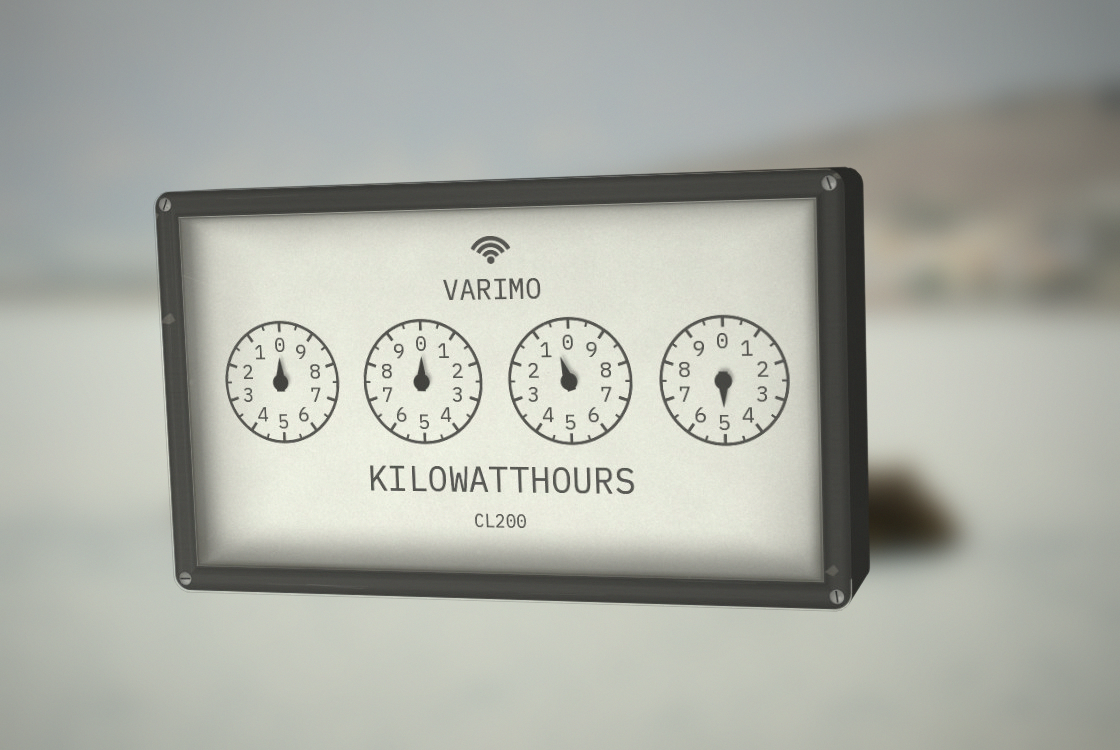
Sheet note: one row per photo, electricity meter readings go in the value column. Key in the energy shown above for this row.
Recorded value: 5 kWh
